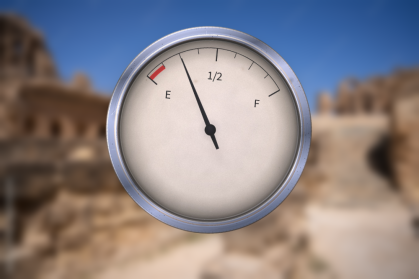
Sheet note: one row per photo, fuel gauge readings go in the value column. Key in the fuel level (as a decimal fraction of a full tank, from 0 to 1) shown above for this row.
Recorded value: 0.25
